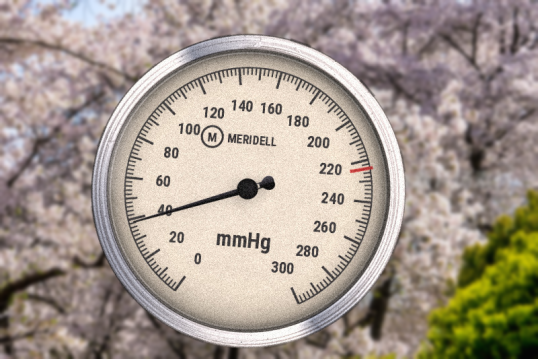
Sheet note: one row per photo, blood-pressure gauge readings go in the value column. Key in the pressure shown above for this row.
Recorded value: 38 mmHg
